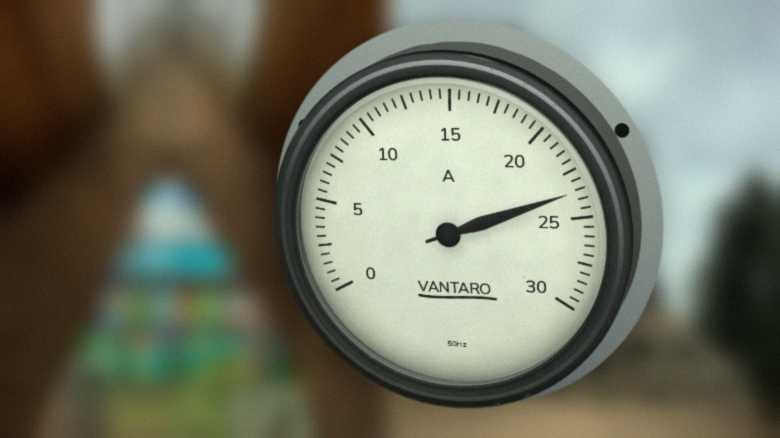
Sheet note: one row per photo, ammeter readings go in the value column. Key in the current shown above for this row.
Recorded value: 23.5 A
